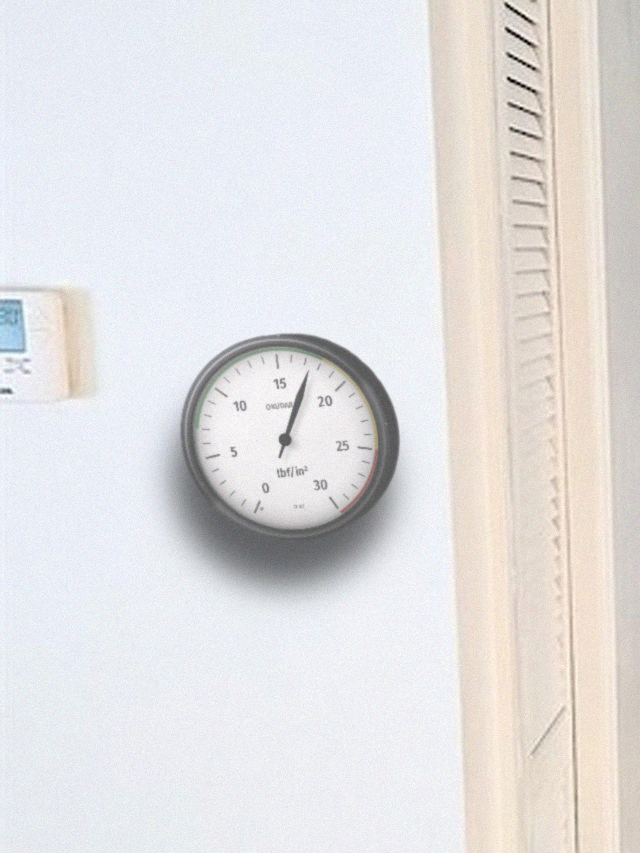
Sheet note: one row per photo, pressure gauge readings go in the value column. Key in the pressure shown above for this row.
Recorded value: 17.5 psi
